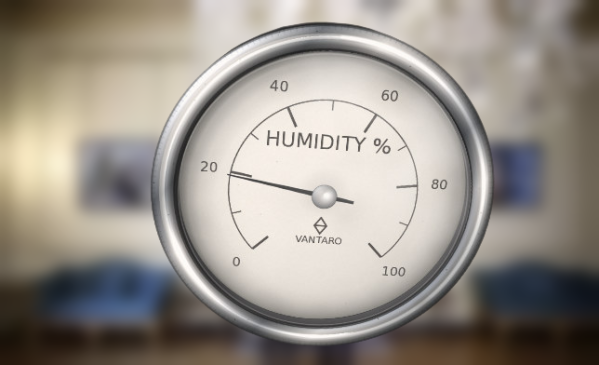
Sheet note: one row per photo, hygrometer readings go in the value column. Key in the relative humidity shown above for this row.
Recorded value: 20 %
